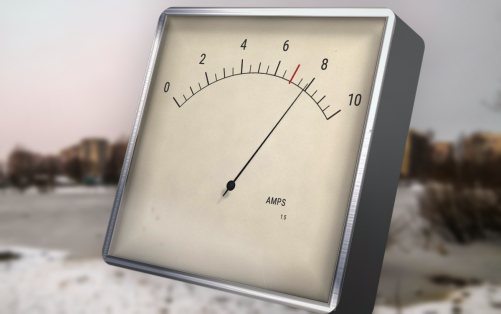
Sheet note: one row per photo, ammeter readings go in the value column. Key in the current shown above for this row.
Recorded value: 8 A
